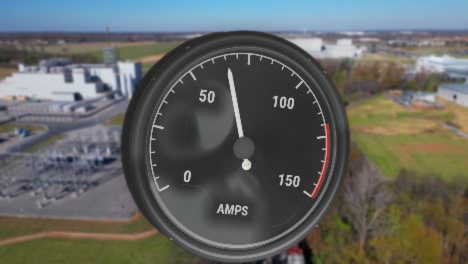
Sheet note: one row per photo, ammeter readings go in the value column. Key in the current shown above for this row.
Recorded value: 65 A
